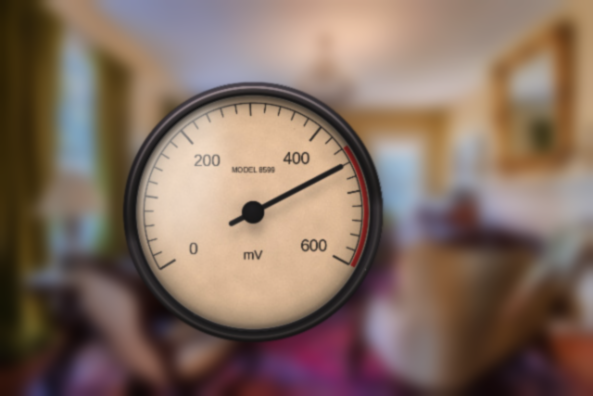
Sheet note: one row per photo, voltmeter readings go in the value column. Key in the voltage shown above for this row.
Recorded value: 460 mV
